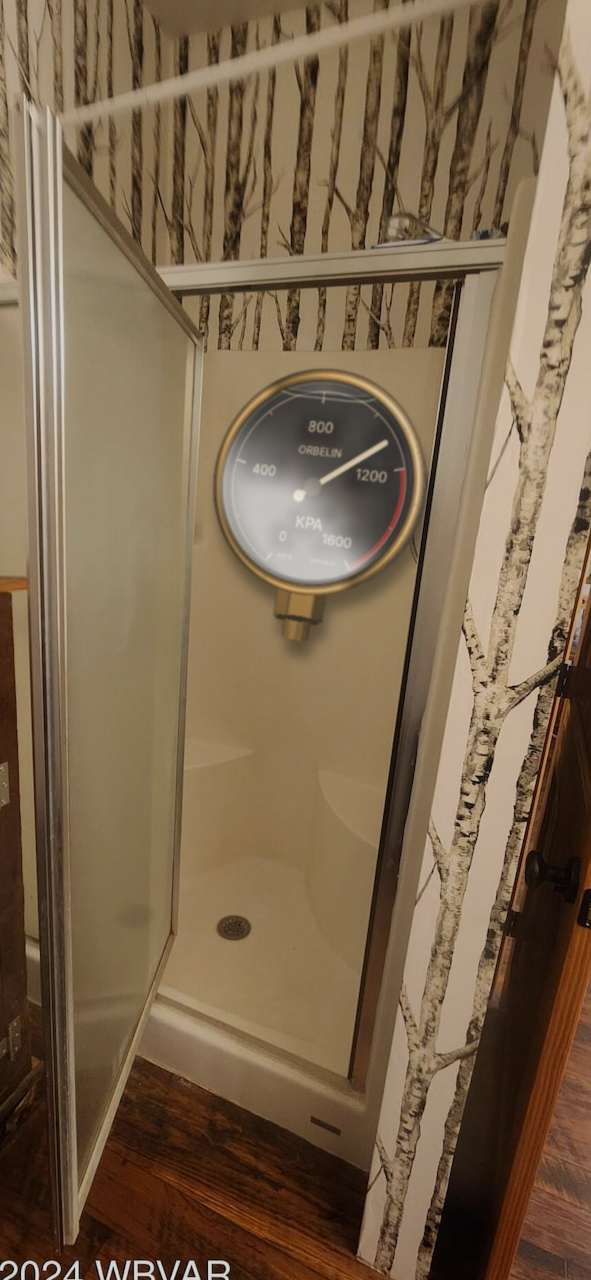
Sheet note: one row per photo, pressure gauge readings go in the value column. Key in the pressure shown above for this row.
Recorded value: 1100 kPa
